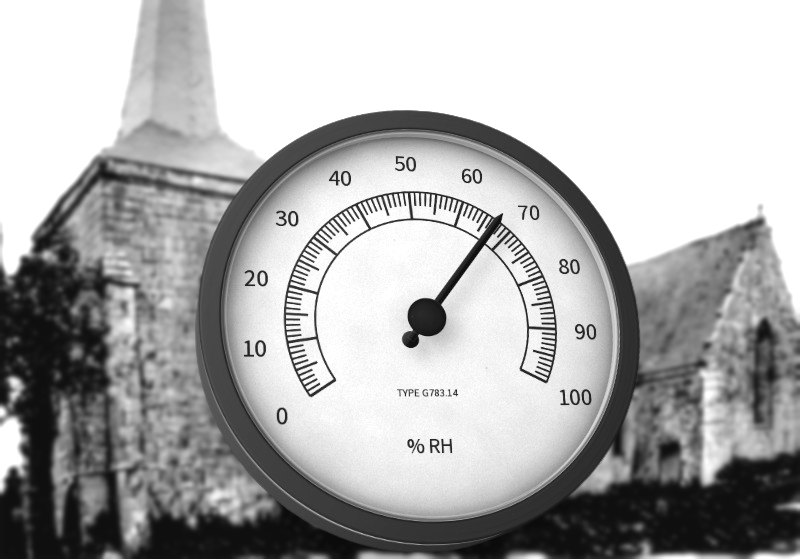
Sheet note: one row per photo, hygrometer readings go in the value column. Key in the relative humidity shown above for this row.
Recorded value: 67 %
